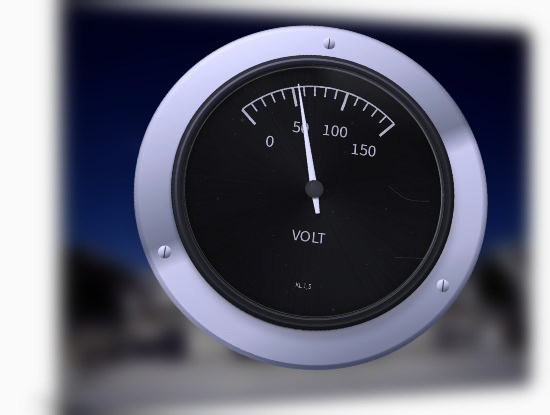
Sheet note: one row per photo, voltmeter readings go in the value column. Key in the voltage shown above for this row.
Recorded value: 55 V
